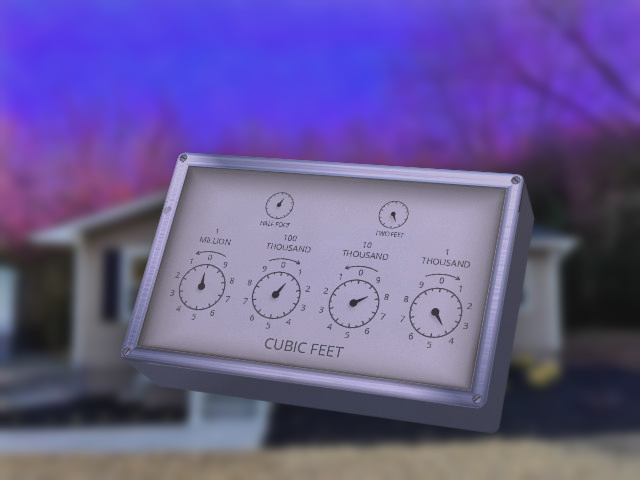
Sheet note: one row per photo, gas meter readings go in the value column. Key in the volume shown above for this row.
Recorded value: 8400 ft³
